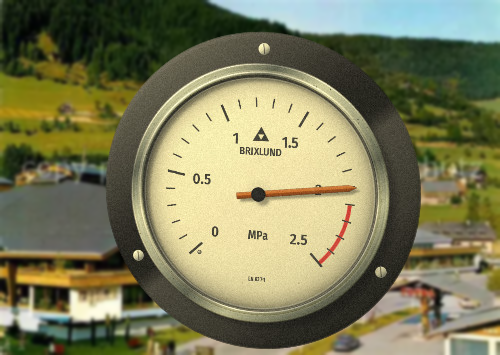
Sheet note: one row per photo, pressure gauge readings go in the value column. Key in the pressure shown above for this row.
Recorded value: 2 MPa
